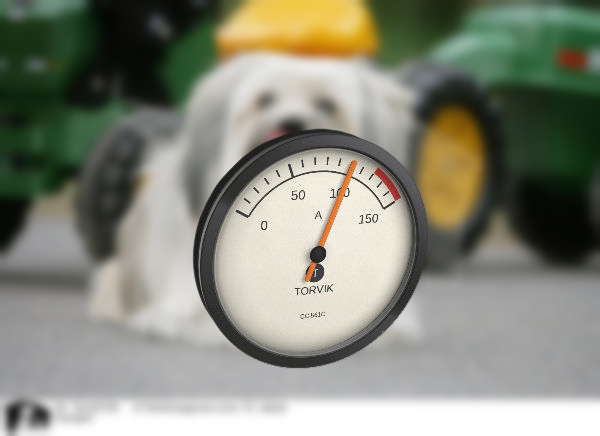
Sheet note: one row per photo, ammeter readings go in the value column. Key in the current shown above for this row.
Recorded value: 100 A
